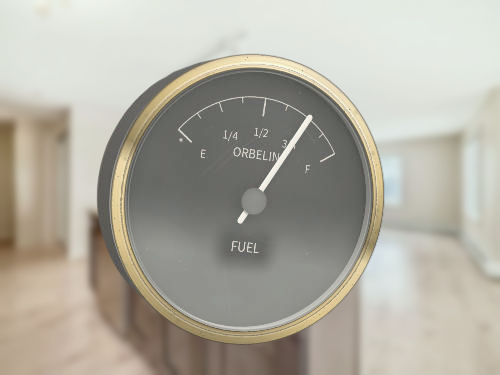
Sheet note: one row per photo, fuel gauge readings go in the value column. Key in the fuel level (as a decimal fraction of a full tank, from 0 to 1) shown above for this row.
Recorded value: 0.75
